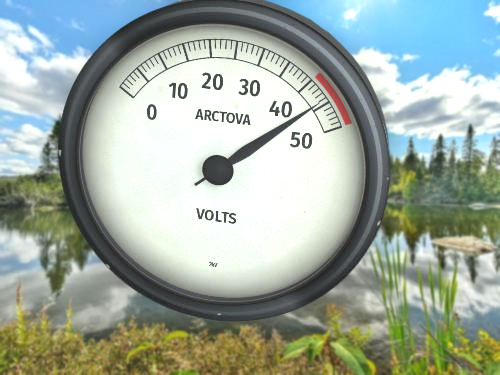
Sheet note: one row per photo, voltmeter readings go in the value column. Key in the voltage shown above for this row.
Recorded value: 44 V
